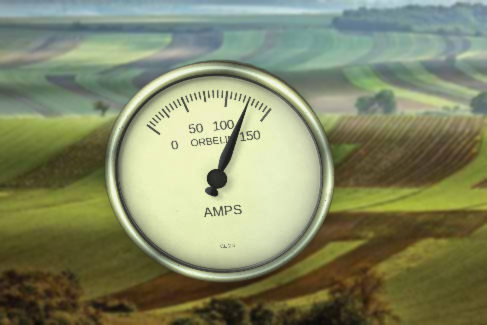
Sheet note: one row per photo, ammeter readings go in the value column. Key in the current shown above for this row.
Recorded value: 125 A
